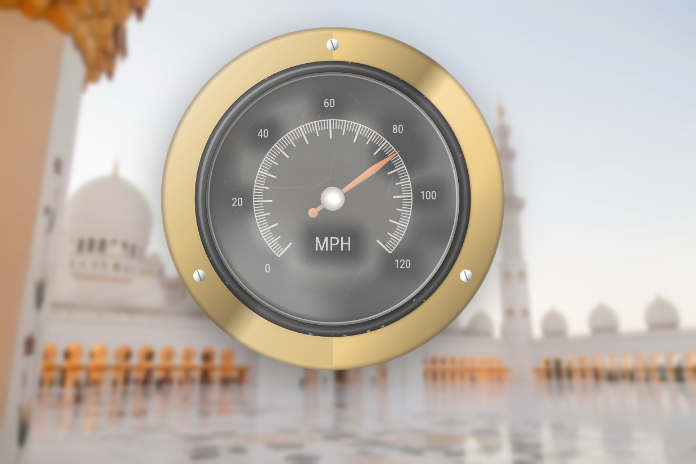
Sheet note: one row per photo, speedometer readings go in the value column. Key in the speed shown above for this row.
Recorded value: 85 mph
